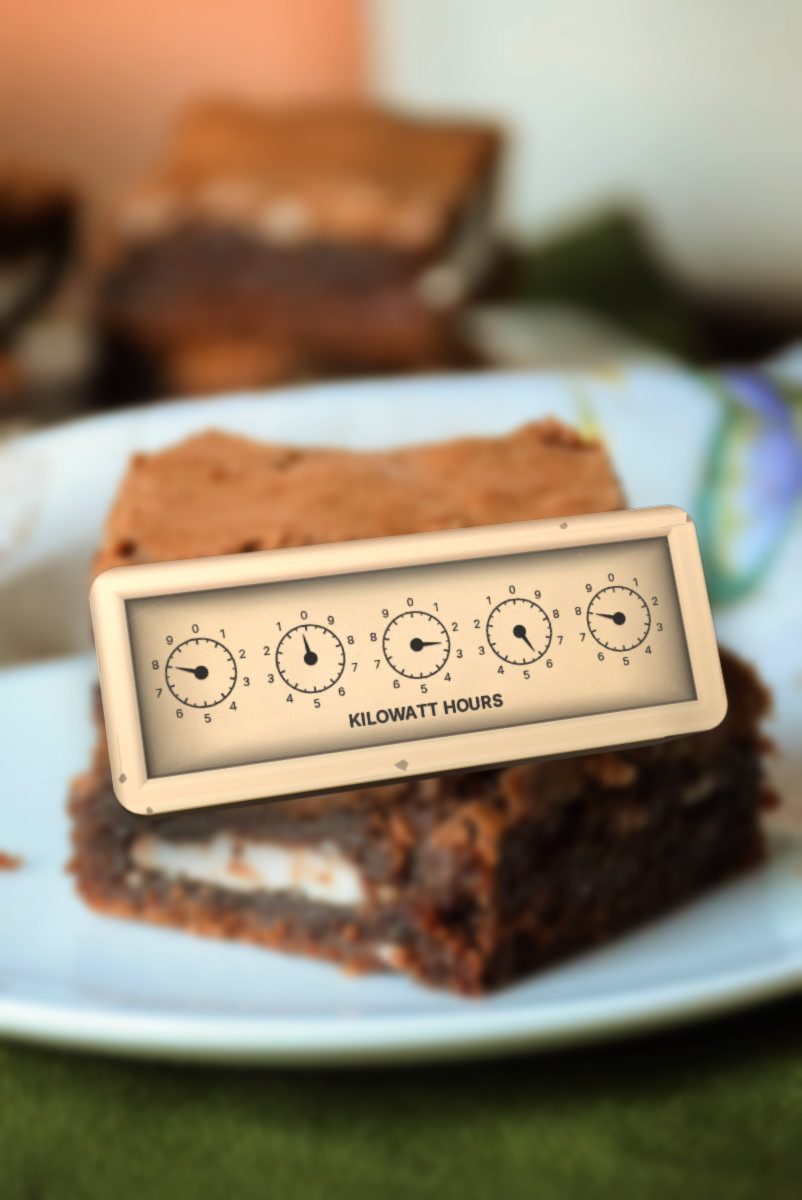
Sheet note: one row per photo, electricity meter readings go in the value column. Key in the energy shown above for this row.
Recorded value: 80258 kWh
